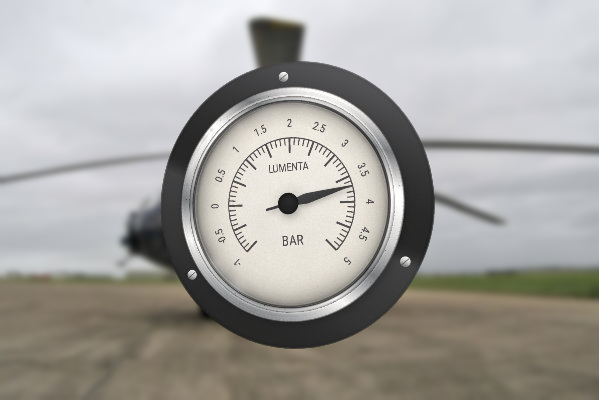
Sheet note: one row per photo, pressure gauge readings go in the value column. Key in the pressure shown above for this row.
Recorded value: 3.7 bar
